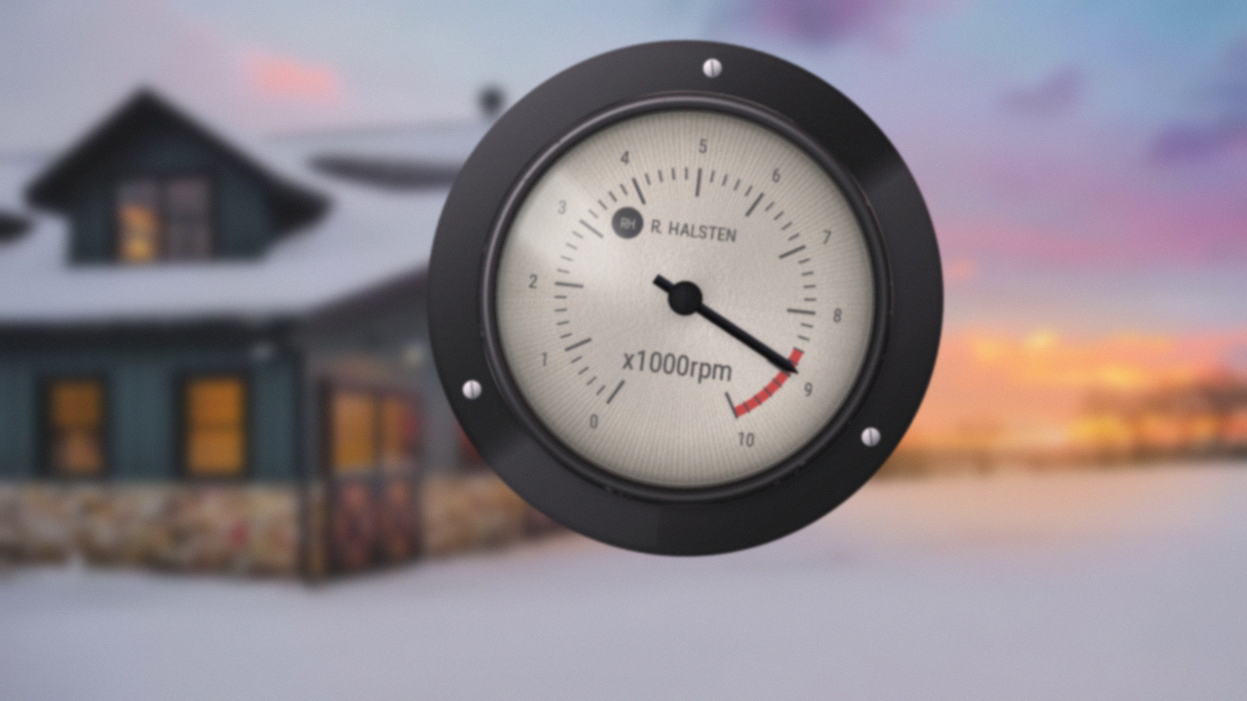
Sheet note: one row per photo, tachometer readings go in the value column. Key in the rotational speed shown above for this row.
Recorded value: 8900 rpm
